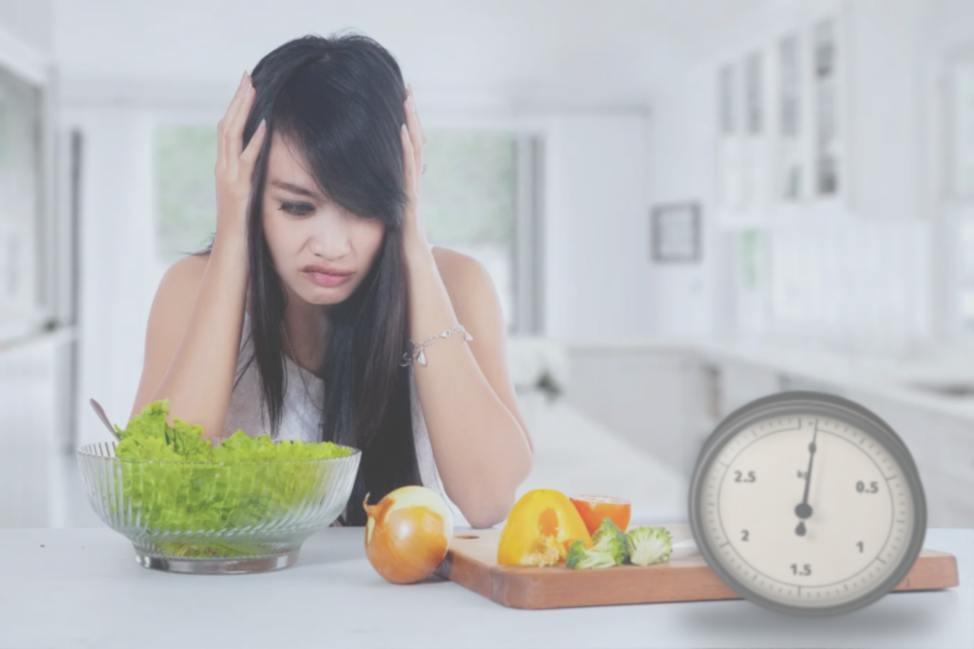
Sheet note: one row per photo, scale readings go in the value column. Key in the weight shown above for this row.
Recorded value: 0 kg
